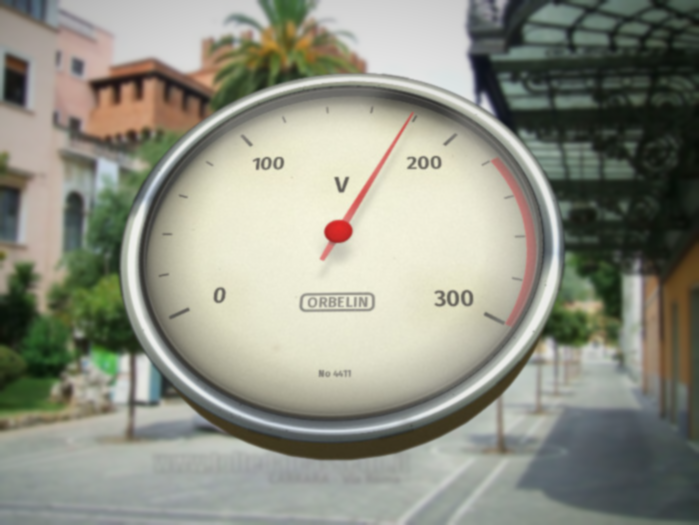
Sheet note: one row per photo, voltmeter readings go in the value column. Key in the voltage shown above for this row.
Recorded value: 180 V
